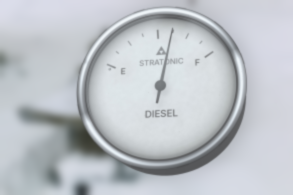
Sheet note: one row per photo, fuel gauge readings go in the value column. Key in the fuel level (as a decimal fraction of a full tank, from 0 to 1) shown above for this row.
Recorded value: 0.625
